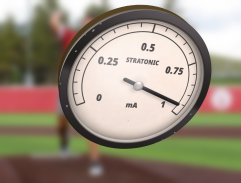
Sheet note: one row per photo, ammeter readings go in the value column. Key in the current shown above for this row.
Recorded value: 0.95 mA
